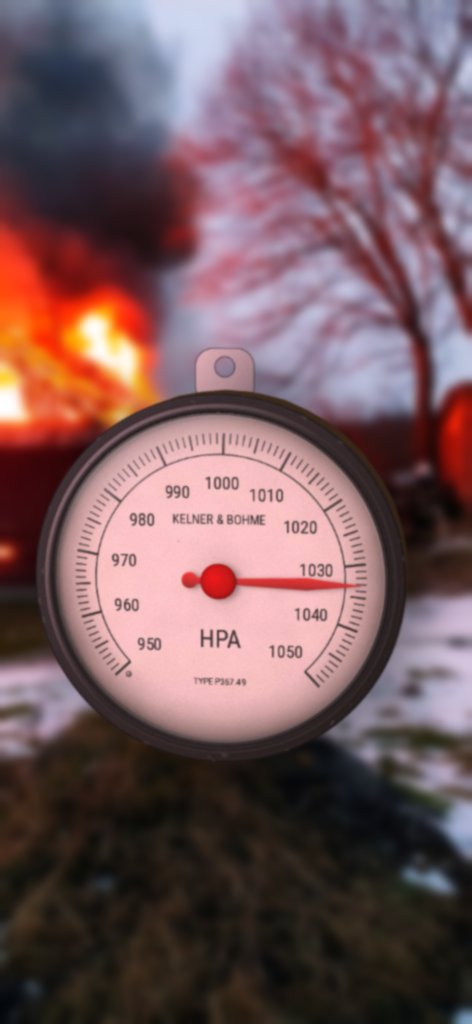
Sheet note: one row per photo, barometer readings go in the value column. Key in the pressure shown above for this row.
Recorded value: 1033 hPa
